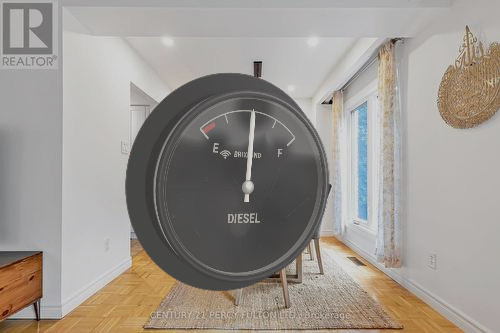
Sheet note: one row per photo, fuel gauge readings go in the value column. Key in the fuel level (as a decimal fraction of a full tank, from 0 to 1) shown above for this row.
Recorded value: 0.5
